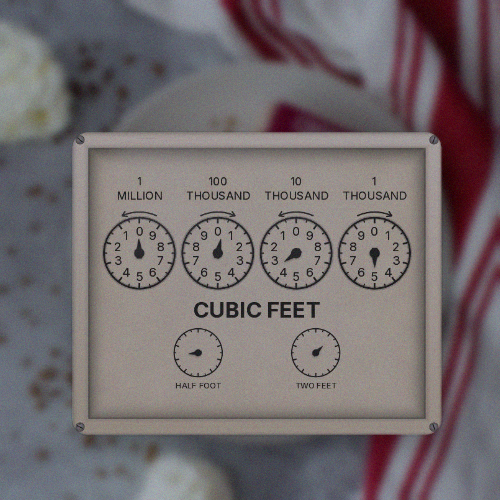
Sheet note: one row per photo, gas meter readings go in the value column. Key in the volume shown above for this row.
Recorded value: 3500 ft³
